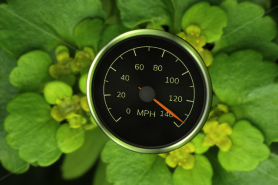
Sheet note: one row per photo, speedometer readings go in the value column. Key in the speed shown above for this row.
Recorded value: 135 mph
